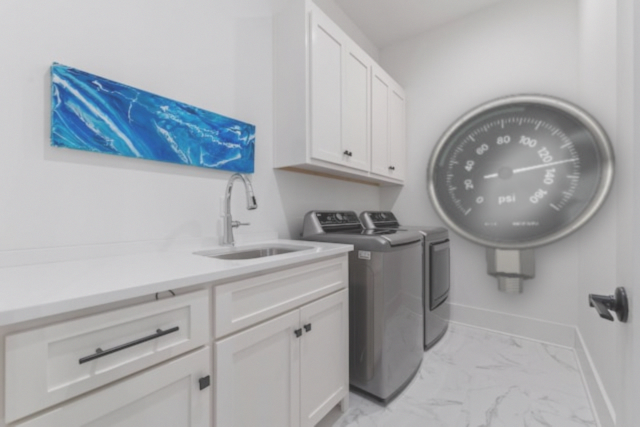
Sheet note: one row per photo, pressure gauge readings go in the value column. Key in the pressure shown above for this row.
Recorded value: 130 psi
